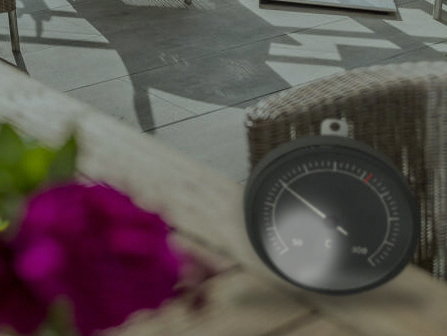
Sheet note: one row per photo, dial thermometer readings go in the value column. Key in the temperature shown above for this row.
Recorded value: 125 °C
